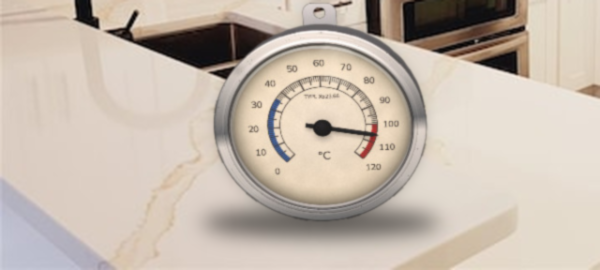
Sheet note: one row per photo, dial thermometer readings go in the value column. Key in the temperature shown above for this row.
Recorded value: 105 °C
